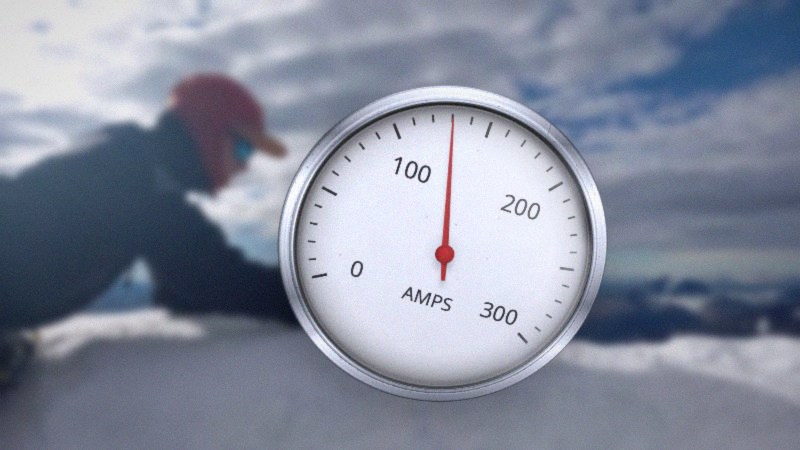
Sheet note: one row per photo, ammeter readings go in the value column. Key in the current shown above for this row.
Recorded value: 130 A
